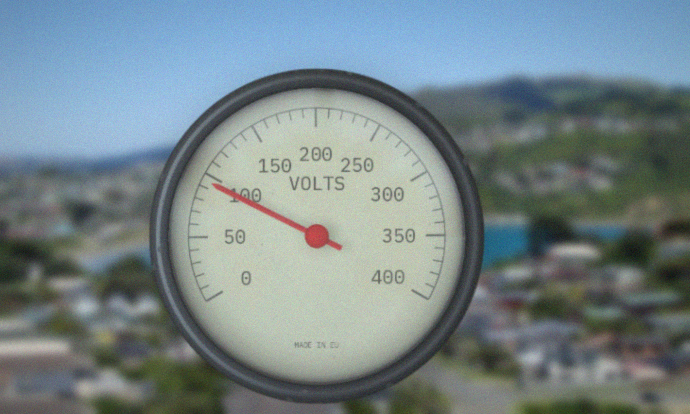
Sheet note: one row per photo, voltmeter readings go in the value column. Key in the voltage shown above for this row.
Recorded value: 95 V
